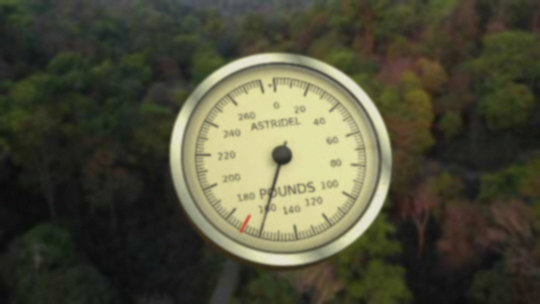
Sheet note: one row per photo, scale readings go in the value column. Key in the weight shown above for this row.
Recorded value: 160 lb
